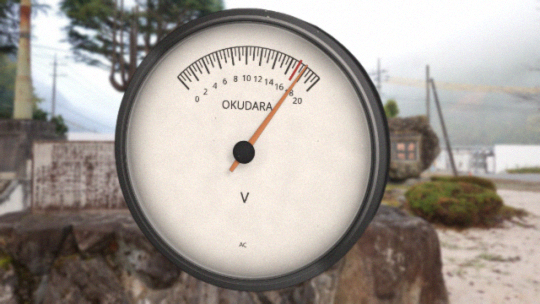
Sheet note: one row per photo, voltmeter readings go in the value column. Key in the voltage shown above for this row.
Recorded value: 18 V
